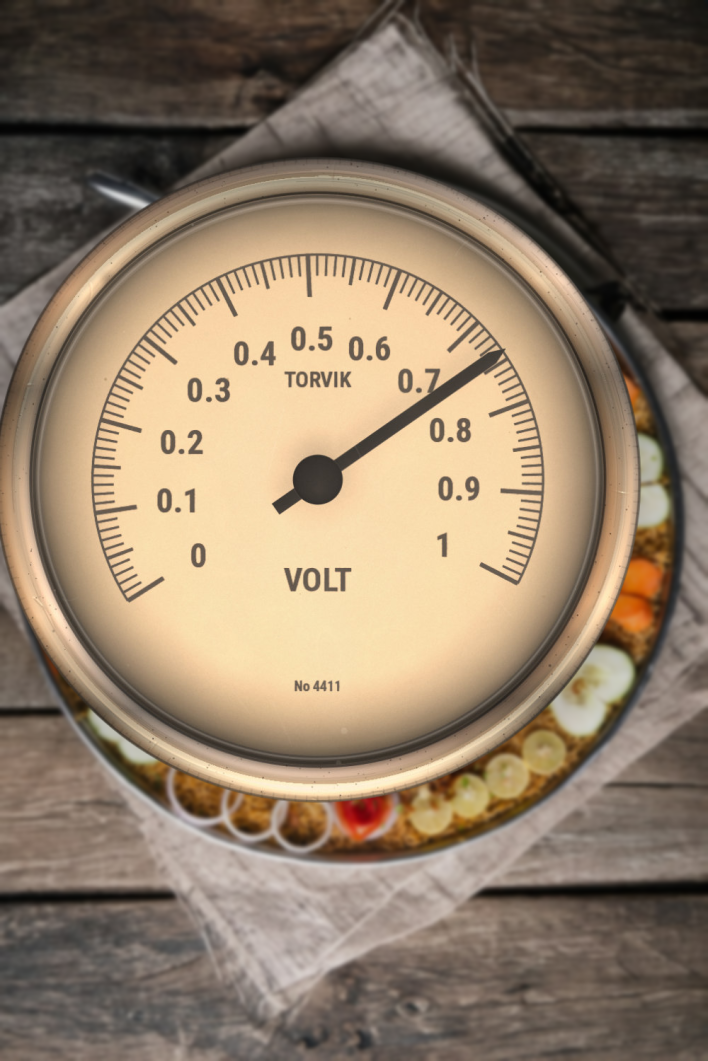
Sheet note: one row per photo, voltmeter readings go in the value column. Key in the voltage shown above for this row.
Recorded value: 0.74 V
